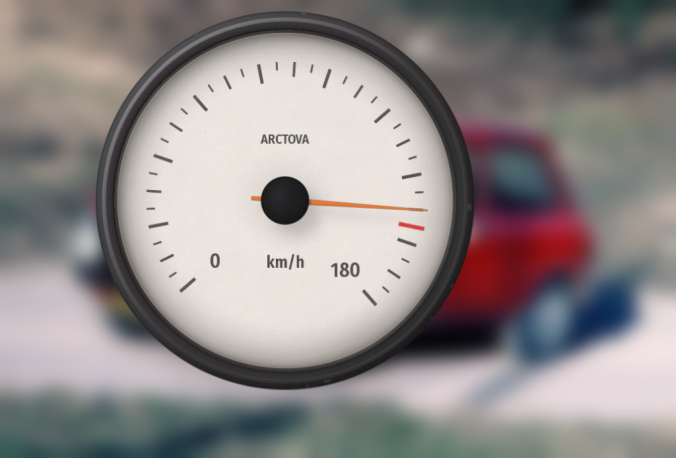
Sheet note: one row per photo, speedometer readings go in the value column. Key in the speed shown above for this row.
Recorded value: 150 km/h
